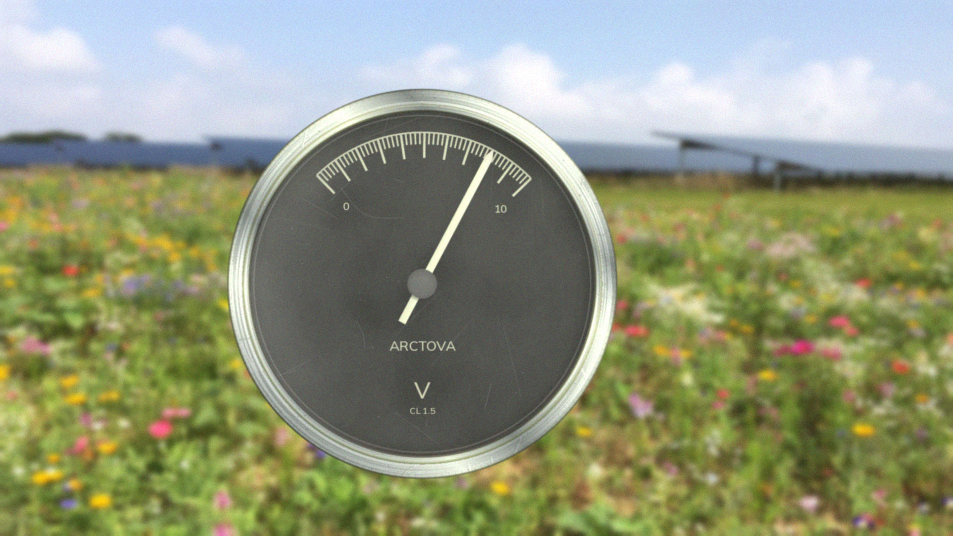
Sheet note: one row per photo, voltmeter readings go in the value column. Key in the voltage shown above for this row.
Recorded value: 8 V
